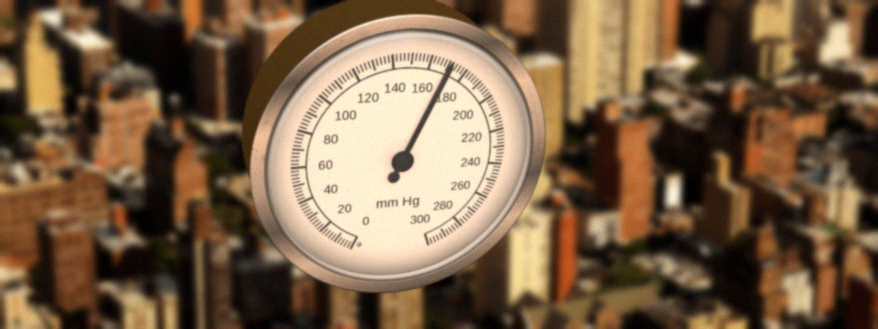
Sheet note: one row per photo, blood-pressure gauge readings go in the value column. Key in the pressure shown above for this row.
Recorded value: 170 mmHg
